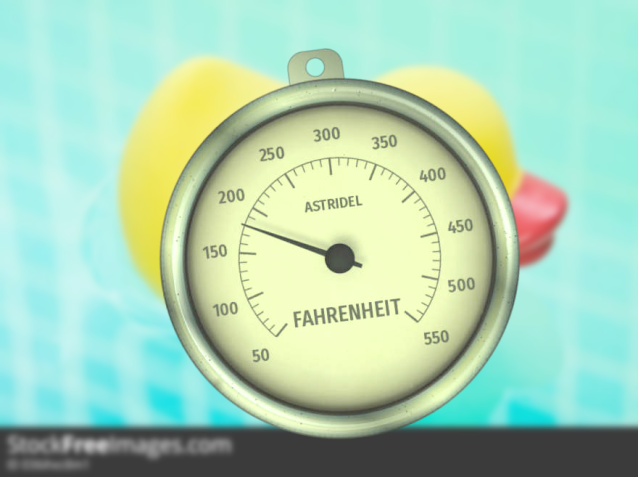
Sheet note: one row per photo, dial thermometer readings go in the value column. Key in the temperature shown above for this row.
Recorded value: 180 °F
